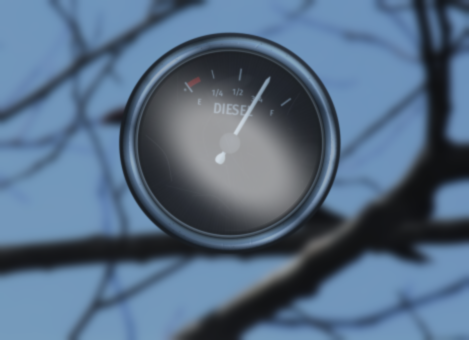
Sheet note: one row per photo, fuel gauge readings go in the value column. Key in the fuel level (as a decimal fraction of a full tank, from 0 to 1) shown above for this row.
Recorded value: 0.75
